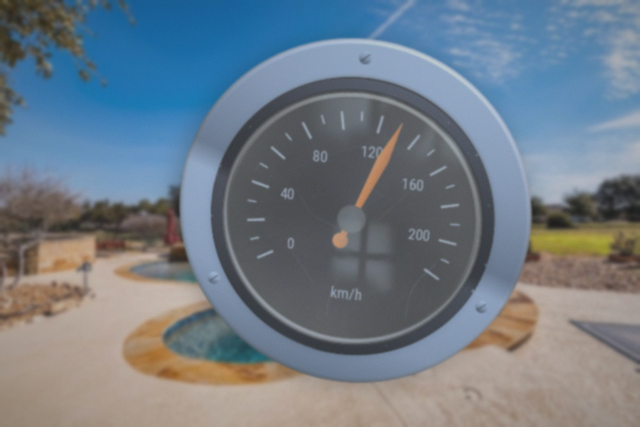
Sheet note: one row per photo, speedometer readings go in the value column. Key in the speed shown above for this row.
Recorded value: 130 km/h
